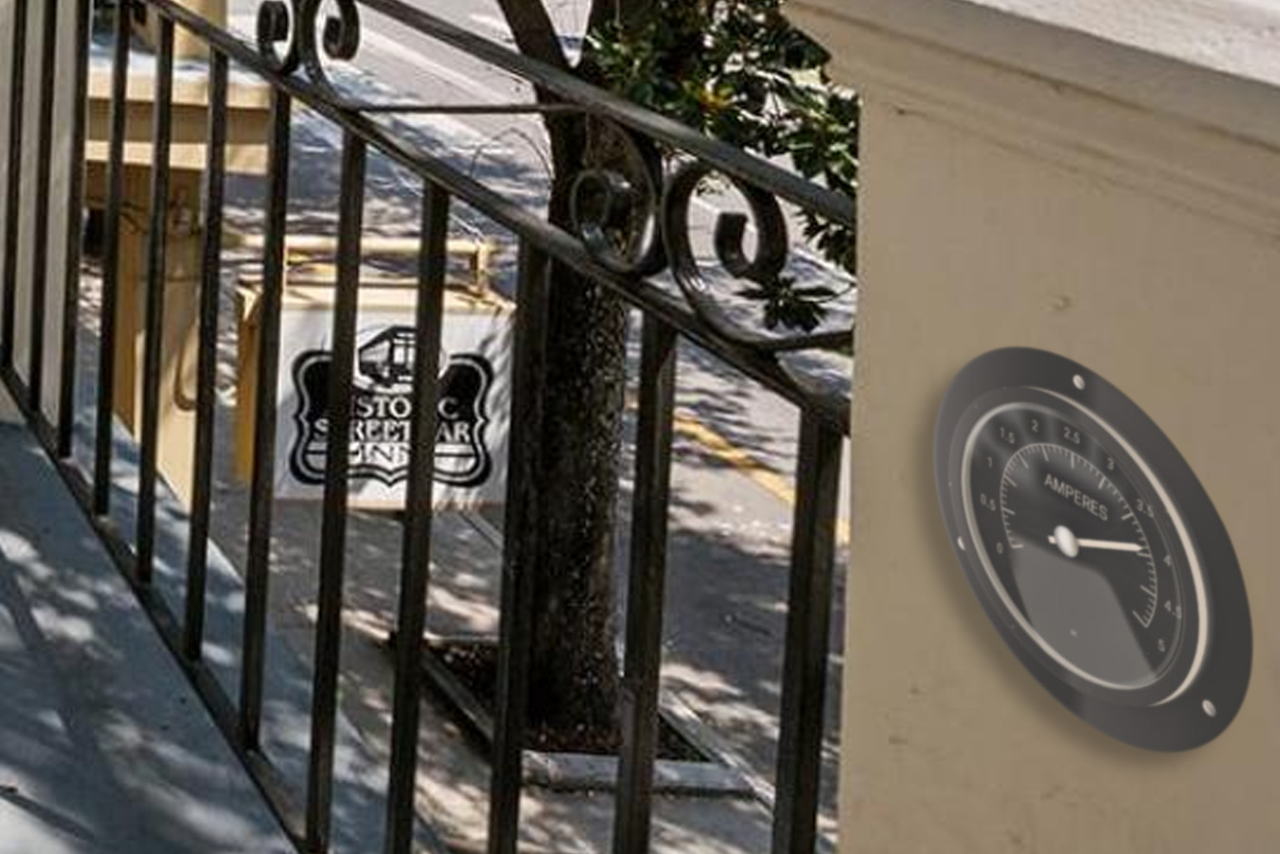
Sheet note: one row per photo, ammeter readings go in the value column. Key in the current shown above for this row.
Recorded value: 3.9 A
